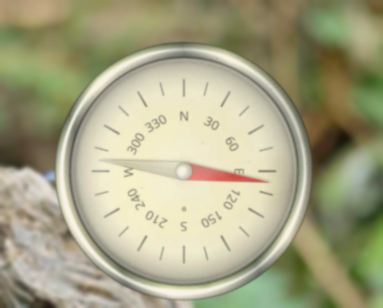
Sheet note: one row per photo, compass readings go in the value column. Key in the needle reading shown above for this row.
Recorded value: 97.5 °
